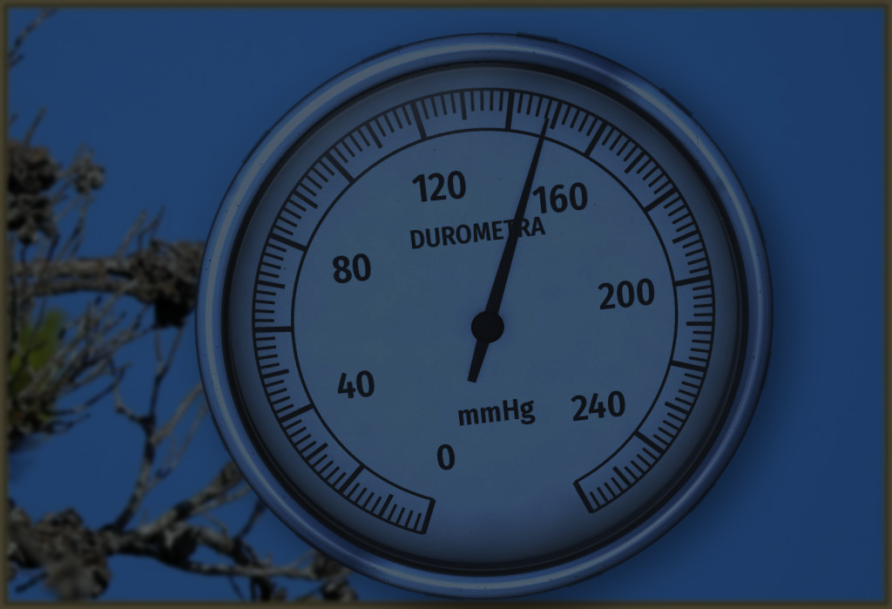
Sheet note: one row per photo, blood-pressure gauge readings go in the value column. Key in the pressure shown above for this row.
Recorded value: 148 mmHg
